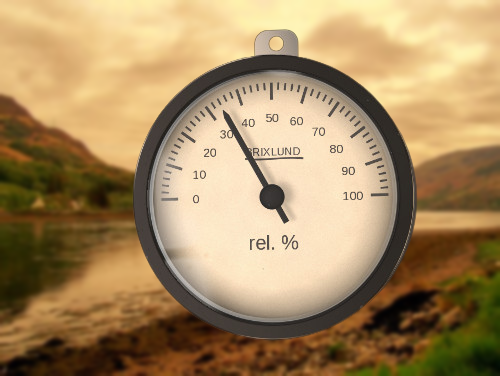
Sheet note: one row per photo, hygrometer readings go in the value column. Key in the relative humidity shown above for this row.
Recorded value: 34 %
